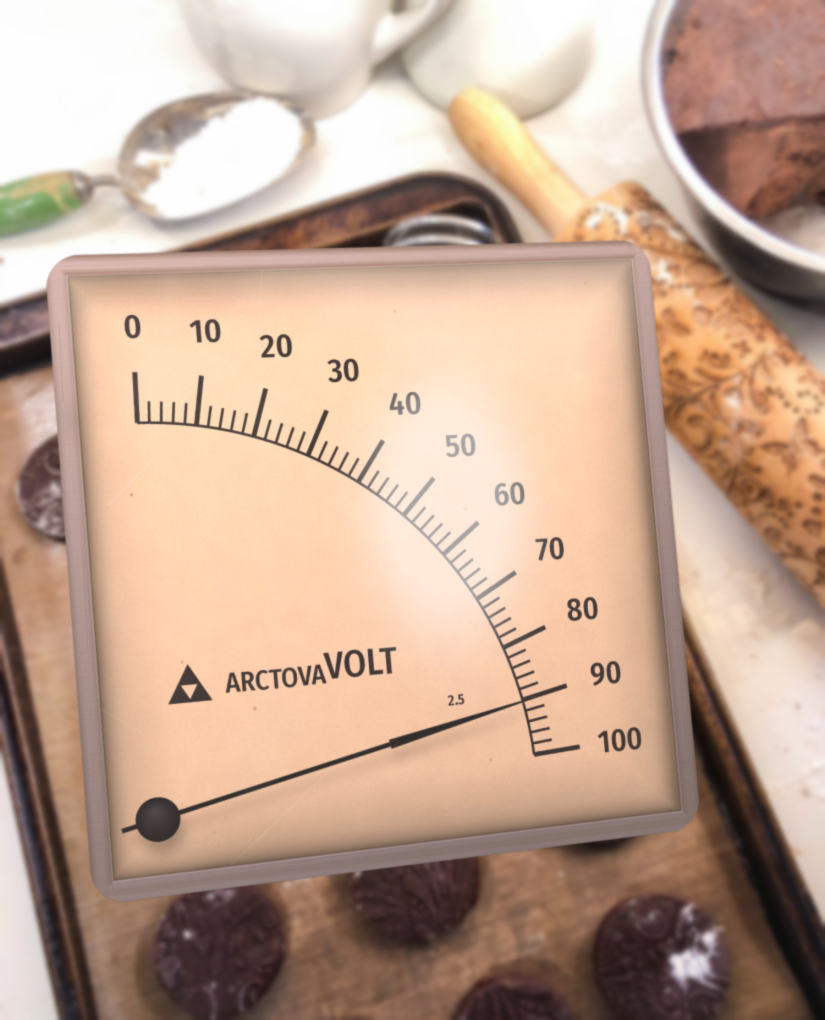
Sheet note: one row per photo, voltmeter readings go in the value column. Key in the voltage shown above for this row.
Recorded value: 90 V
